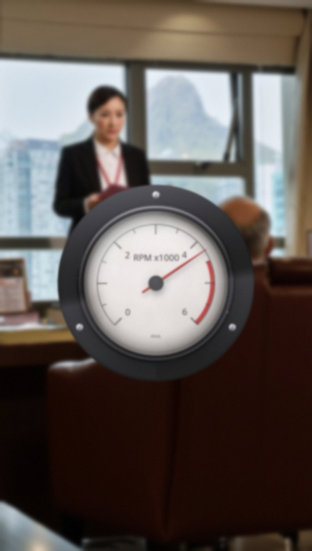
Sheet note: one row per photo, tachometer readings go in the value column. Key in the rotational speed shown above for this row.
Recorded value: 4250 rpm
